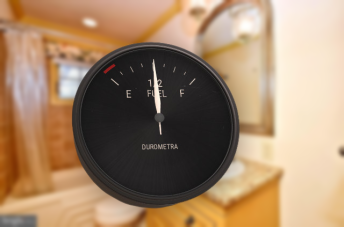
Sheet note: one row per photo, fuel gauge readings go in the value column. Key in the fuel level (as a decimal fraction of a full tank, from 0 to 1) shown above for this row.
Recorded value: 0.5
